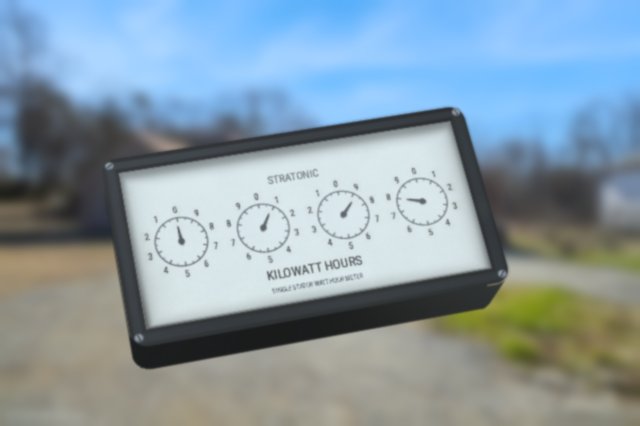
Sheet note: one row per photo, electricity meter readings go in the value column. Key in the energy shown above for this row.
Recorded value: 88 kWh
